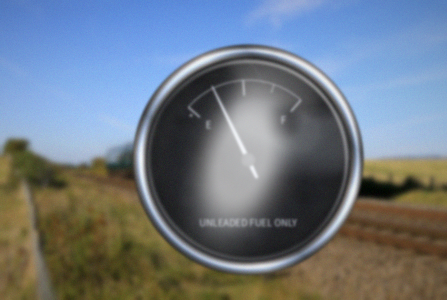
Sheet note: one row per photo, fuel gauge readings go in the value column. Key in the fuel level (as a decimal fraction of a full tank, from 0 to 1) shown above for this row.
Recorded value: 0.25
